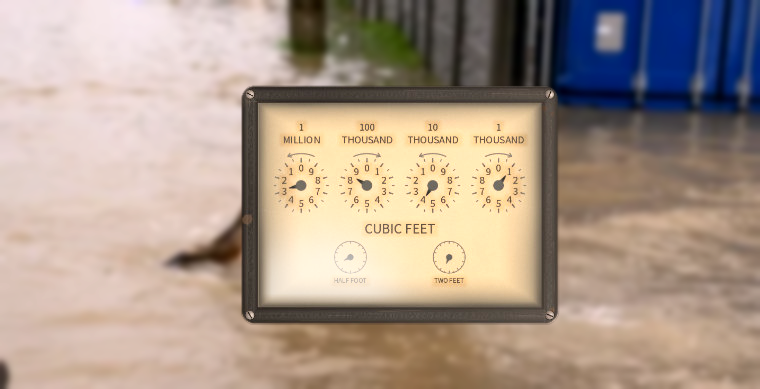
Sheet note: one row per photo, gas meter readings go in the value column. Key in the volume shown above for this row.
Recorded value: 284100 ft³
